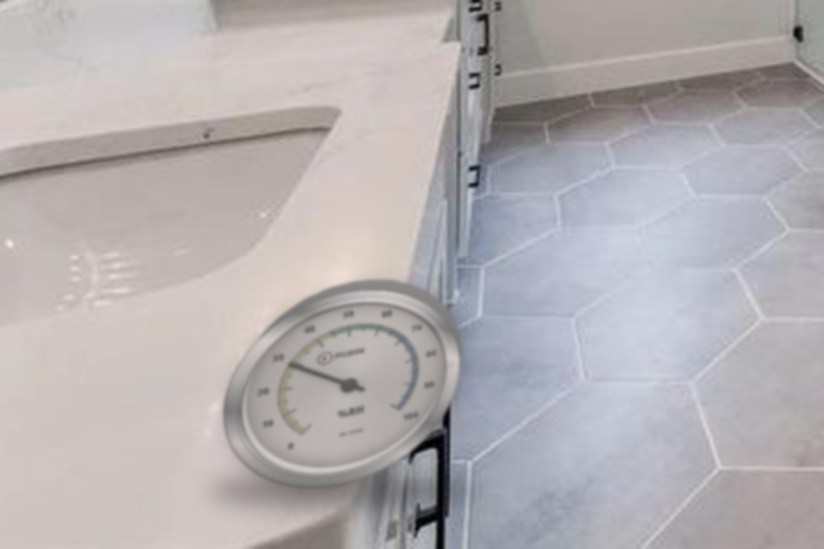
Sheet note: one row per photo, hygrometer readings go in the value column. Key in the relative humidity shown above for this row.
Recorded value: 30 %
